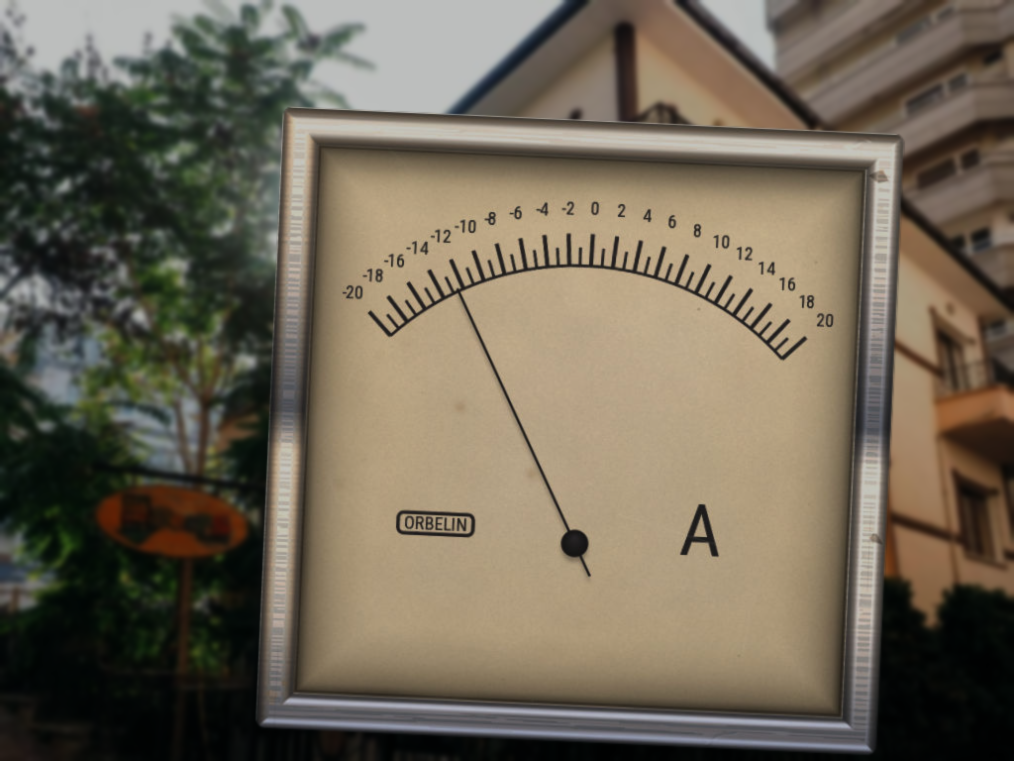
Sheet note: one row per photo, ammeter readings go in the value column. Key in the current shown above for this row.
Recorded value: -12.5 A
